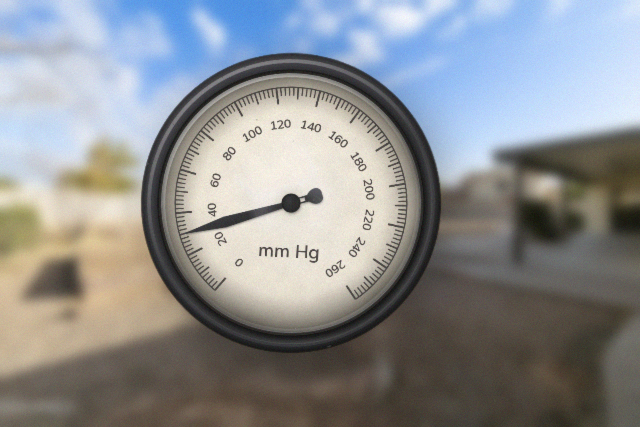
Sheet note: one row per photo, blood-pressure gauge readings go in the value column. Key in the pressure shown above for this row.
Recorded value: 30 mmHg
